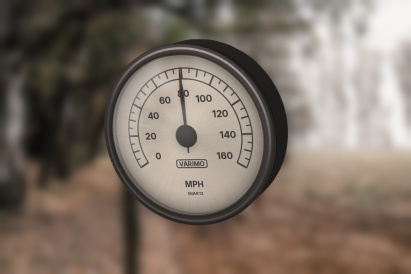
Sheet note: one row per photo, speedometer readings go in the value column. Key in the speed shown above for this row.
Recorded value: 80 mph
